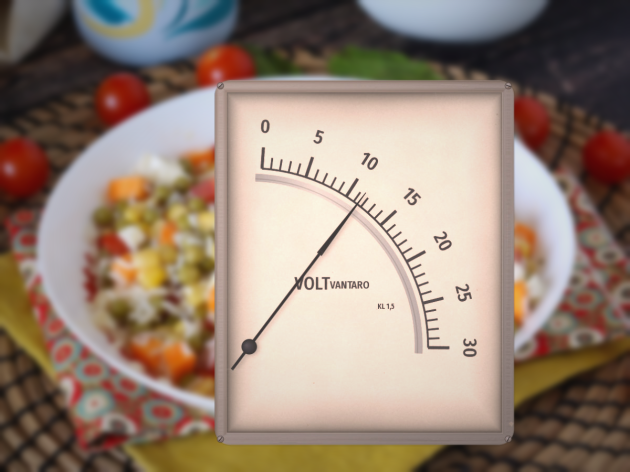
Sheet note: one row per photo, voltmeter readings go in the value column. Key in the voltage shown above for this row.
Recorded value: 11.5 V
